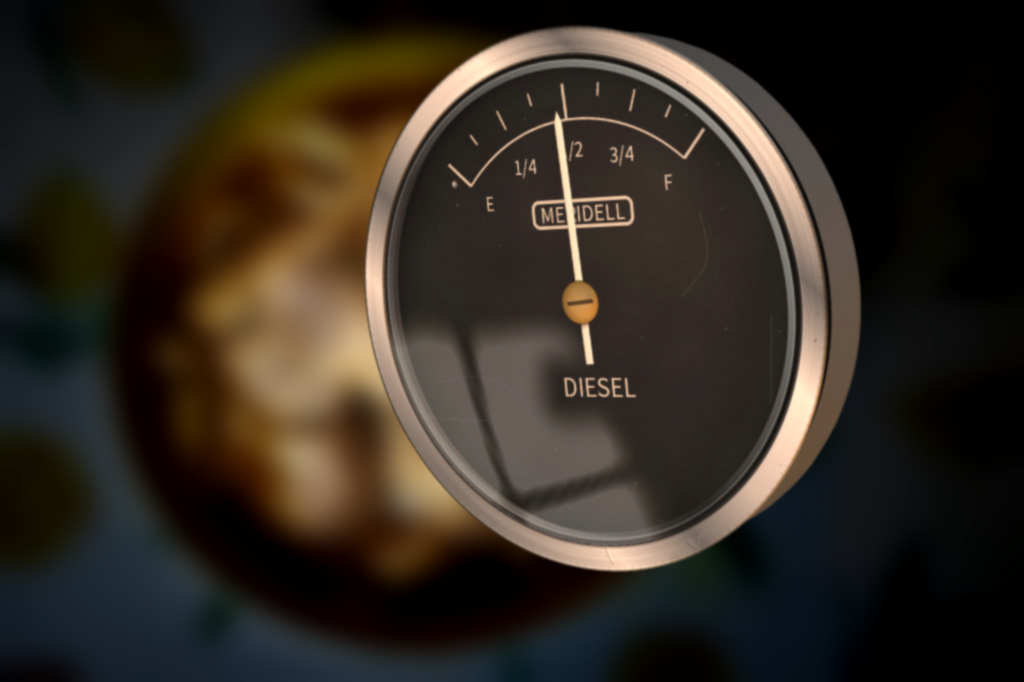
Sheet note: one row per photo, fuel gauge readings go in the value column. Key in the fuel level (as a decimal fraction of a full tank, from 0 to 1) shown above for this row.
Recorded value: 0.5
